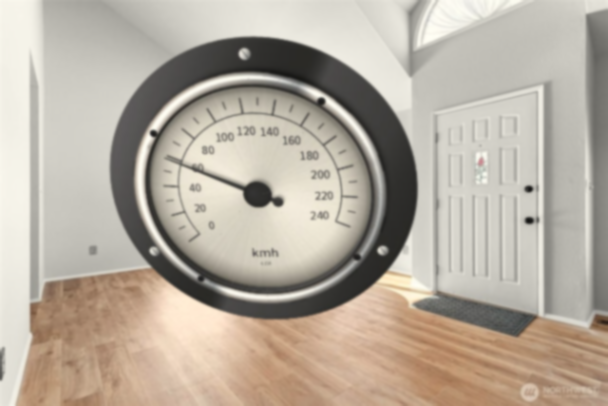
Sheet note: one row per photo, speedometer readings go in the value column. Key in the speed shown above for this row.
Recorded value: 60 km/h
